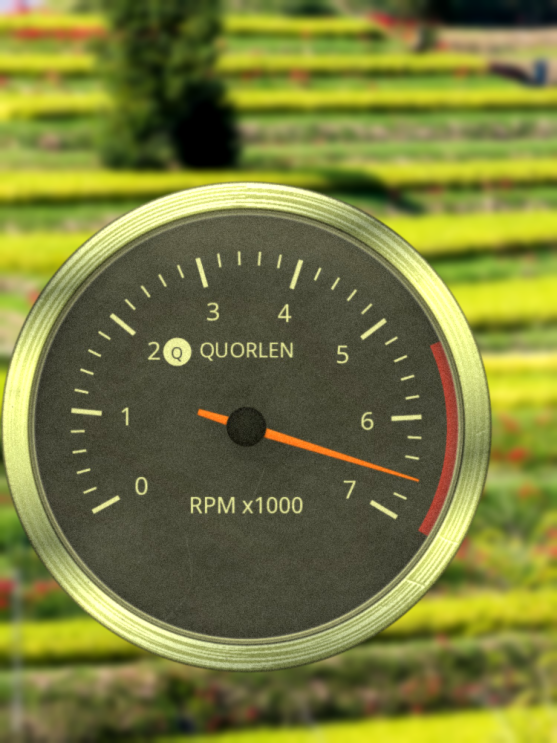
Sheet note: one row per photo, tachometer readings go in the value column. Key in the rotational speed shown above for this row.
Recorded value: 6600 rpm
